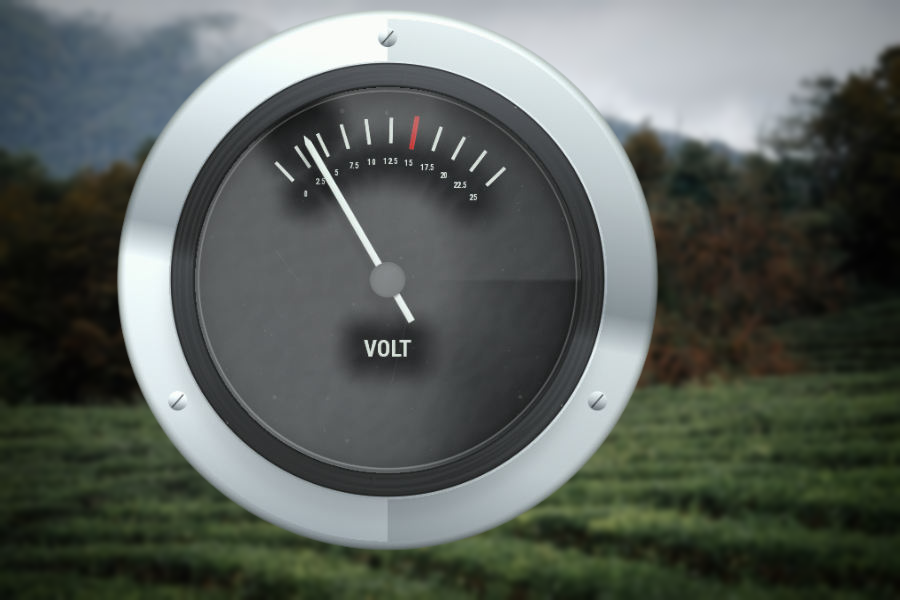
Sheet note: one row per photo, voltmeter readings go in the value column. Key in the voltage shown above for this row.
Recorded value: 3.75 V
